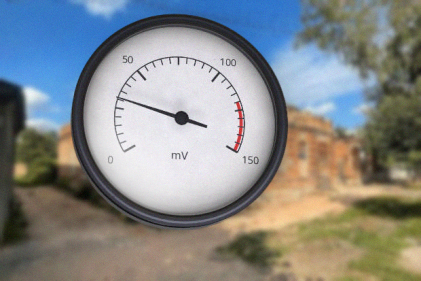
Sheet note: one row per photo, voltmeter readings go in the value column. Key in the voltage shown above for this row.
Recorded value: 30 mV
